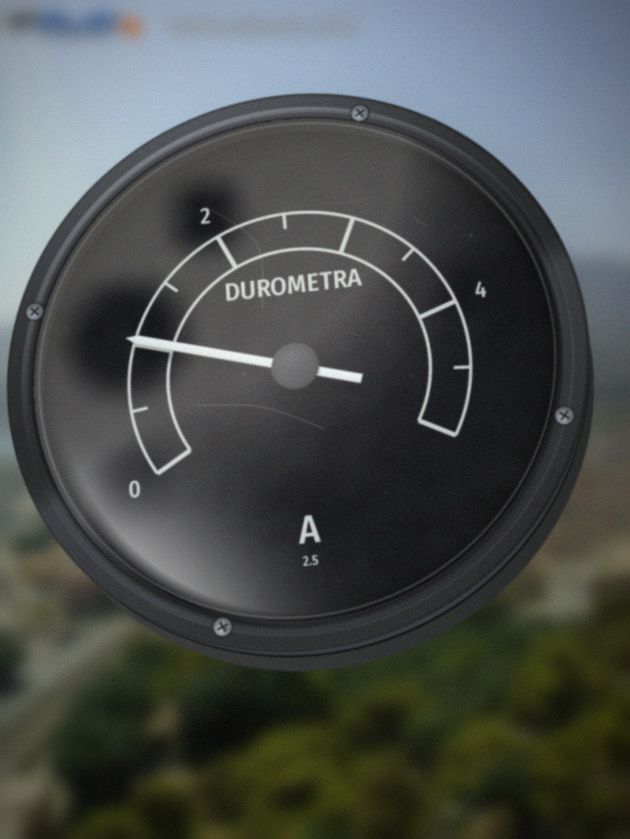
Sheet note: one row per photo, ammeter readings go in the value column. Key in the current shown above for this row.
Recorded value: 1 A
